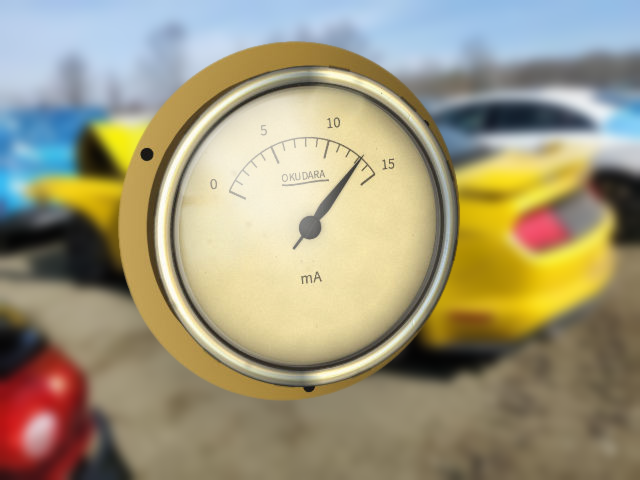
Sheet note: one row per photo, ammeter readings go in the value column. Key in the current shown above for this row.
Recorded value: 13 mA
